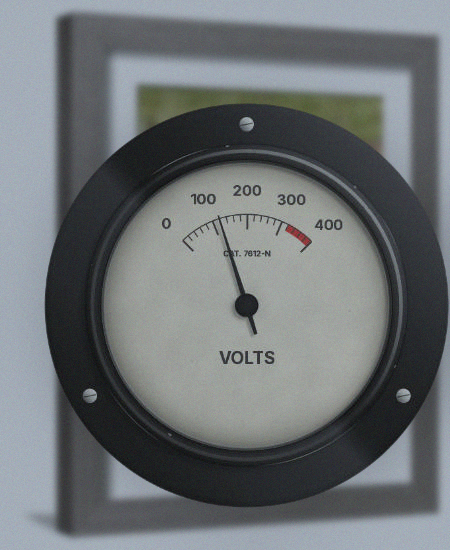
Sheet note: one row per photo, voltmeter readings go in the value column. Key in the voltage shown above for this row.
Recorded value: 120 V
